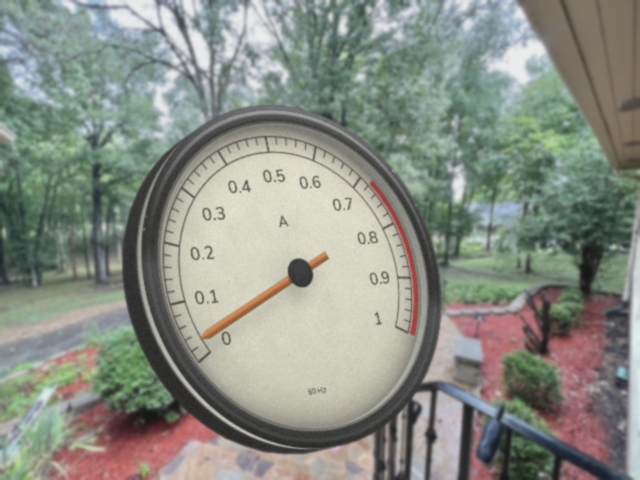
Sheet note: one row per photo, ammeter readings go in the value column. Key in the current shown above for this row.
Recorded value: 0.03 A
